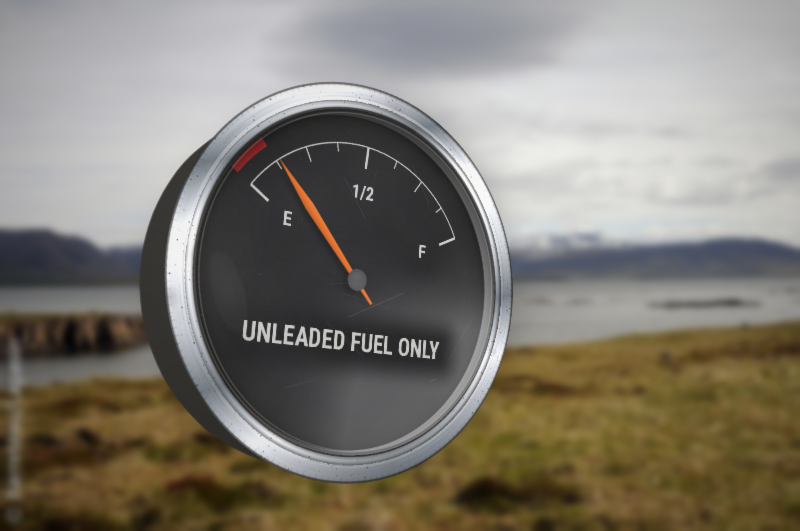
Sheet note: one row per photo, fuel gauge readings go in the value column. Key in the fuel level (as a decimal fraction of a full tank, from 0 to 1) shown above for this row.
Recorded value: 0.125
